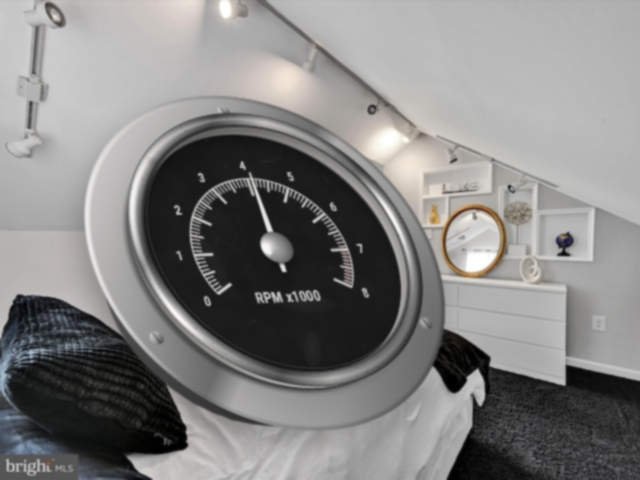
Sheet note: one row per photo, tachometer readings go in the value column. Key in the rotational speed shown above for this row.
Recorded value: 4000 rpm
